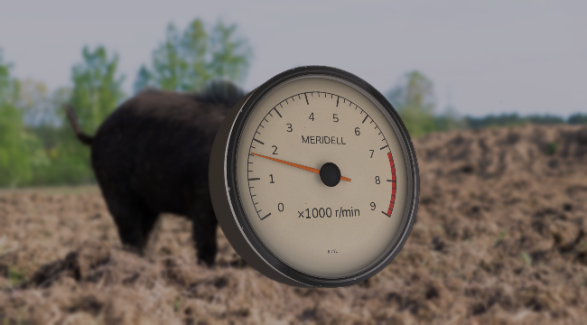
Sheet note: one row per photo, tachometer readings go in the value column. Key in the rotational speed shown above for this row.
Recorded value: 1600 rpm
